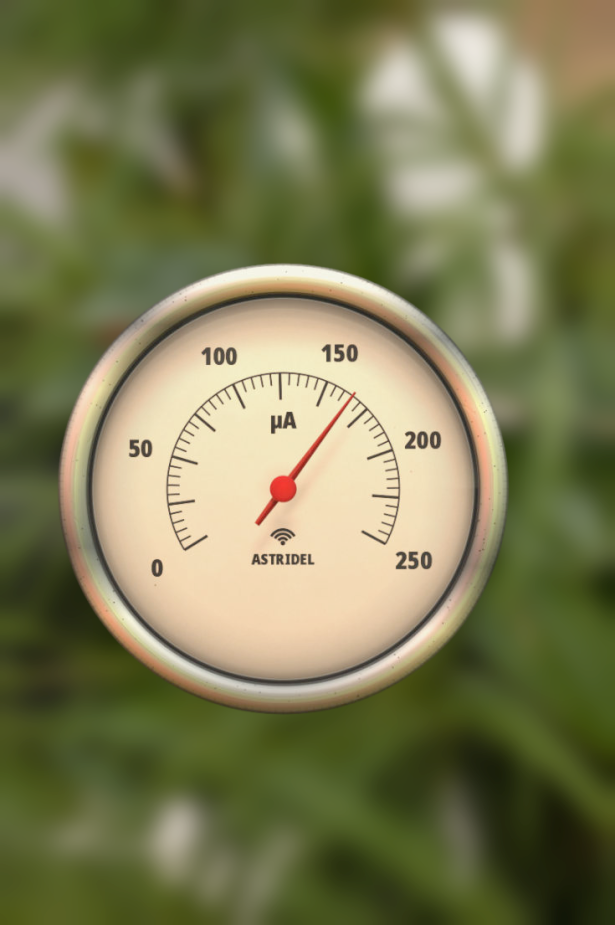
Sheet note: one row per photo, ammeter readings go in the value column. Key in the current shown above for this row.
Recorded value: 165 µA
